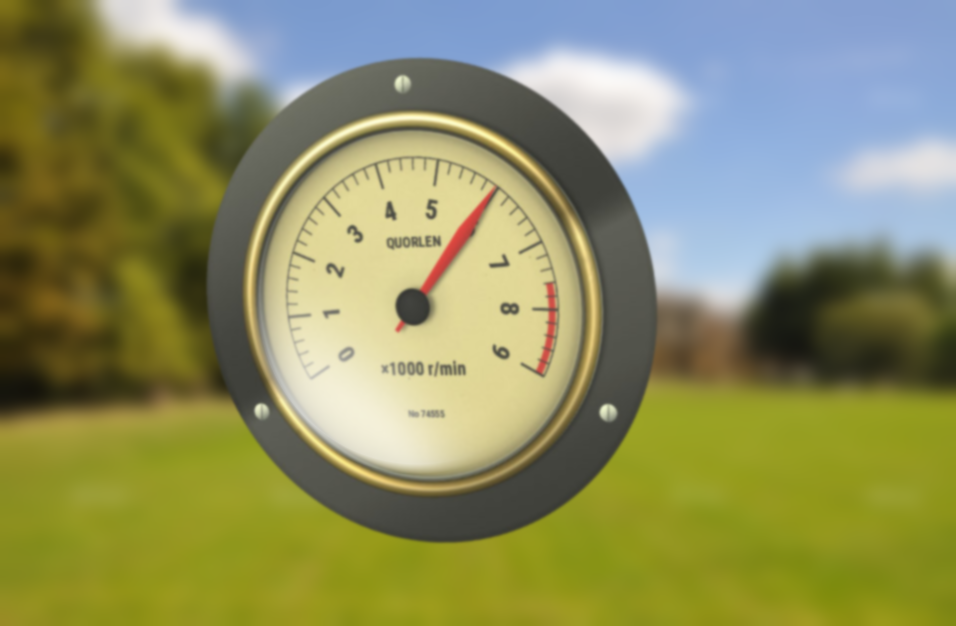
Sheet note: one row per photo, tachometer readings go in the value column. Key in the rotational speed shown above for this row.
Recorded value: 6000 rpm
